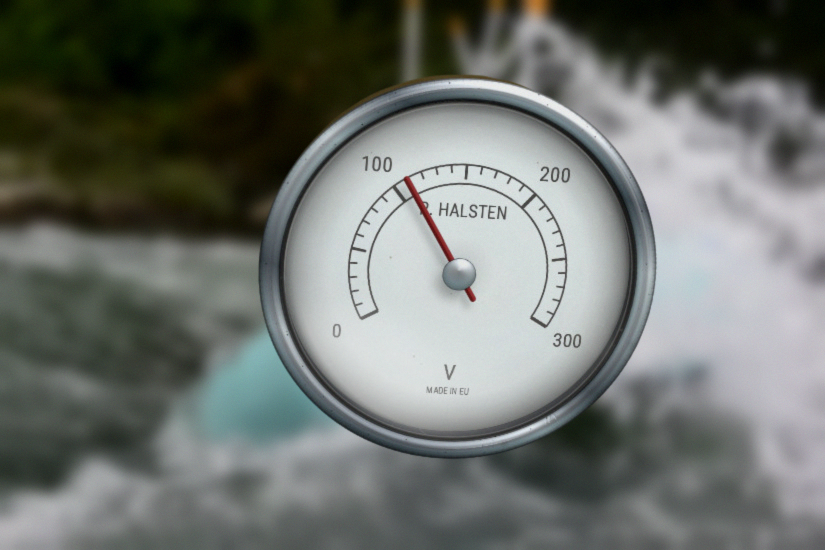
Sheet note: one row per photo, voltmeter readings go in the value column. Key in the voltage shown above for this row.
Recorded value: 110 V
